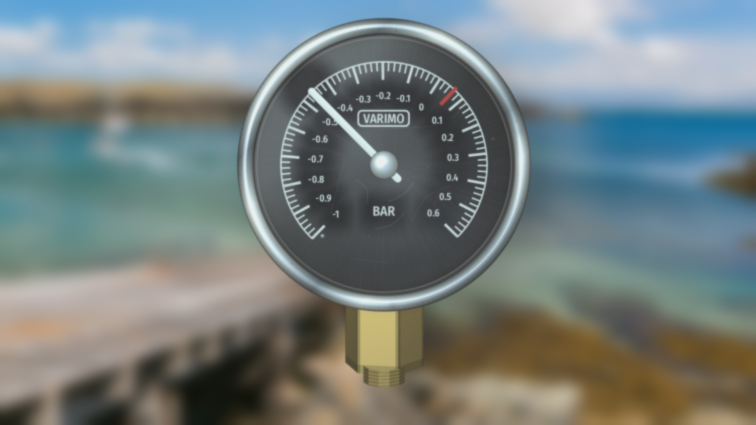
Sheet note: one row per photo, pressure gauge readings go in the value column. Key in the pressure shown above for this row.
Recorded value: -0.46 bar
